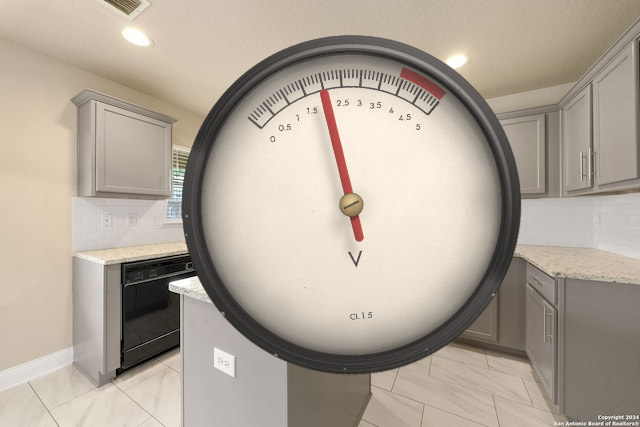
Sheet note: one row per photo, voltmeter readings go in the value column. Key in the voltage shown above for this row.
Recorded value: 2 V
